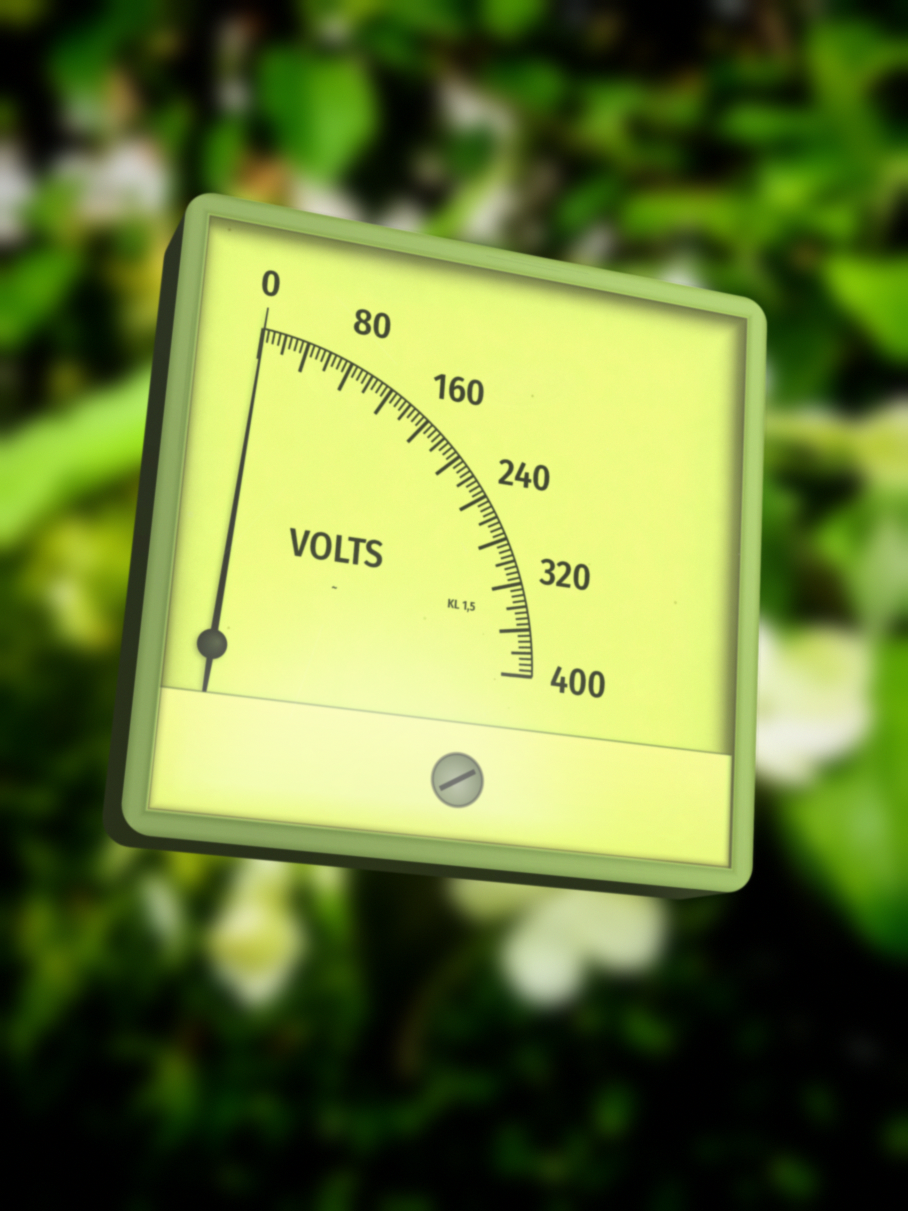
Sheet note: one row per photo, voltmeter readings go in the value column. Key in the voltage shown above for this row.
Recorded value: 0 V
